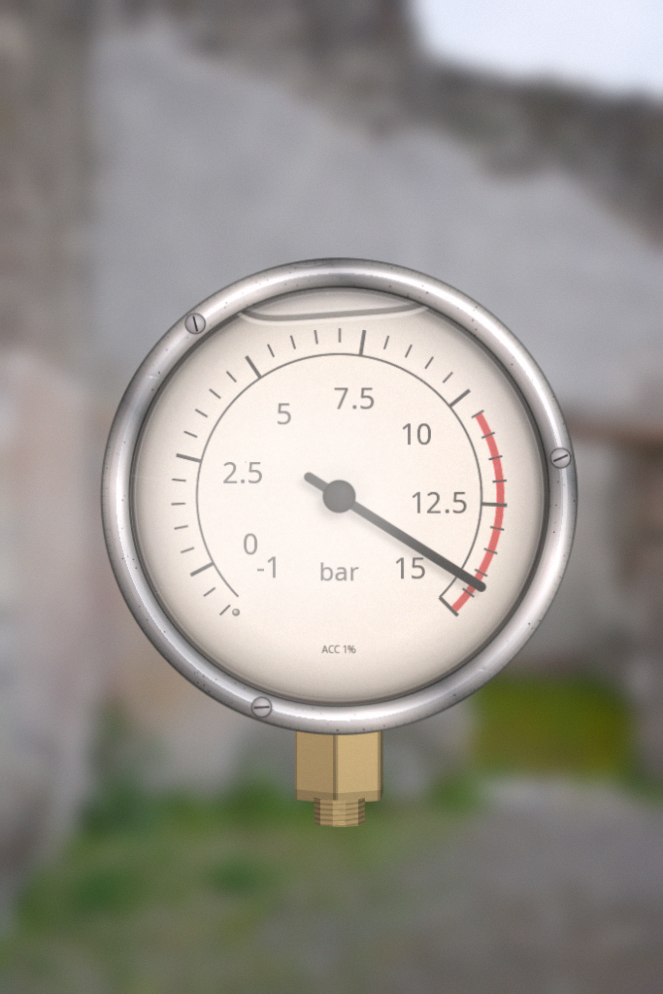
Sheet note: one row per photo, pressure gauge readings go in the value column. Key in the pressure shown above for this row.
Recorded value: 14.25 bar
